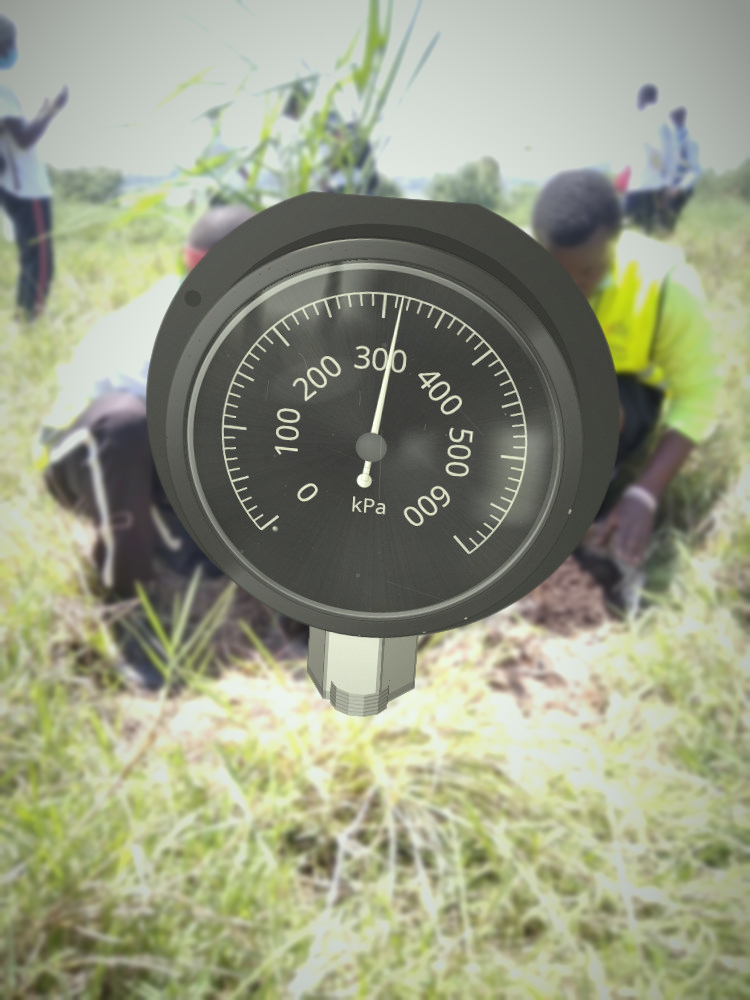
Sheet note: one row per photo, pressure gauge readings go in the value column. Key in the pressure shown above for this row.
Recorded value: 315 kPa
